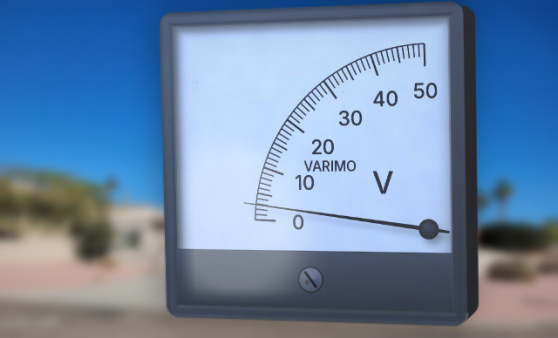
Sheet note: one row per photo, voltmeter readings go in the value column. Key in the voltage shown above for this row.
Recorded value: 3 V
